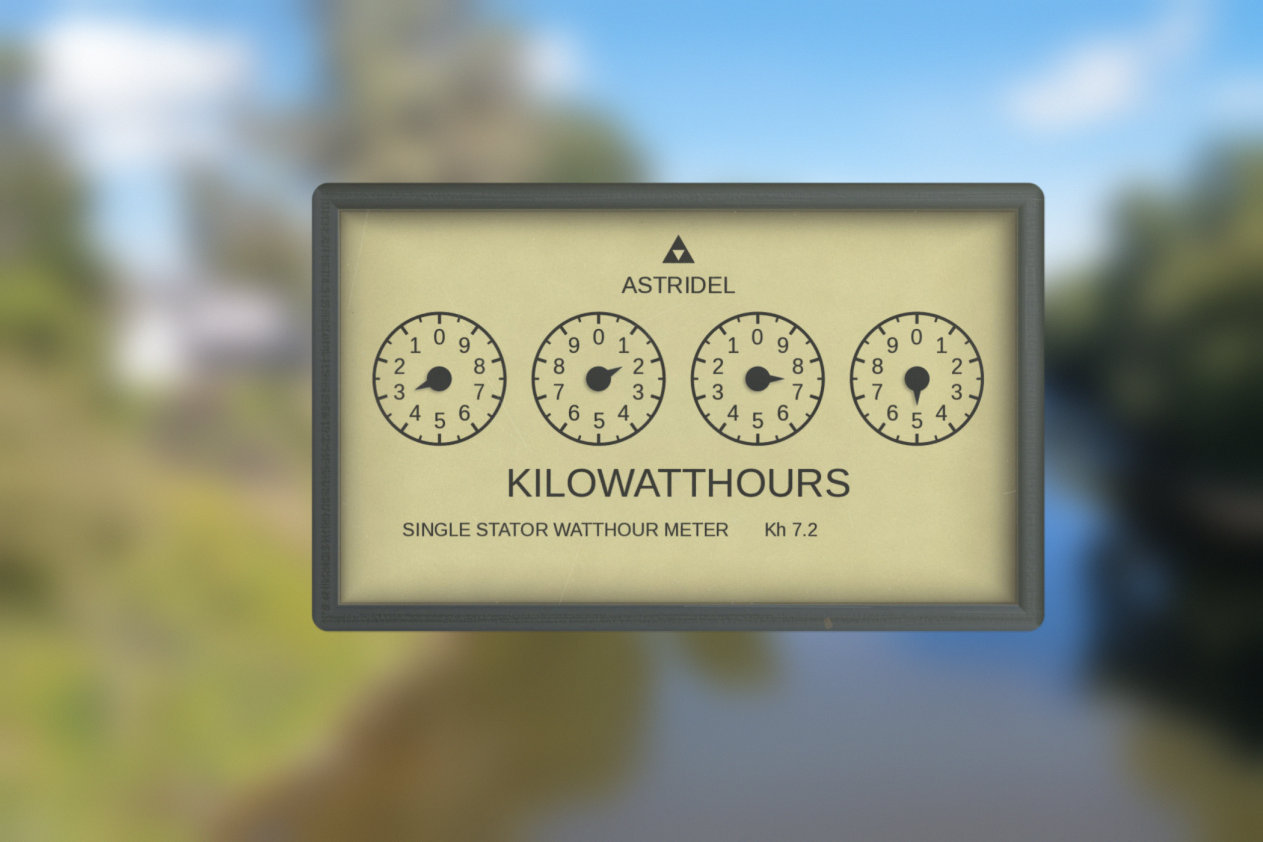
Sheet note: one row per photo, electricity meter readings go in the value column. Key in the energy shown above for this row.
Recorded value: 3175 kWh
